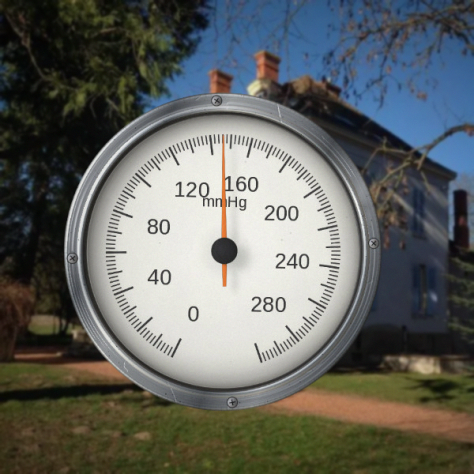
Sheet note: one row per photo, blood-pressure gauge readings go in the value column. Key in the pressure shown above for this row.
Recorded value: 146 mmHg
